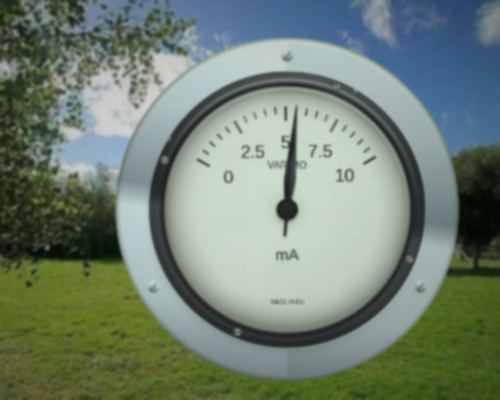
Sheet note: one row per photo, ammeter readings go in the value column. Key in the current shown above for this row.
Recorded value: 5.5 mA
